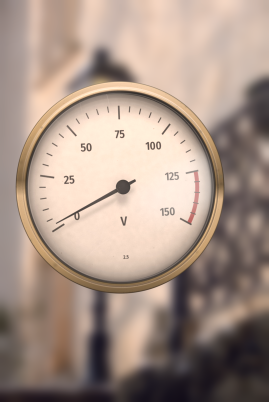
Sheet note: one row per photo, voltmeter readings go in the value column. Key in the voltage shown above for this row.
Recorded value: 2.5 V
